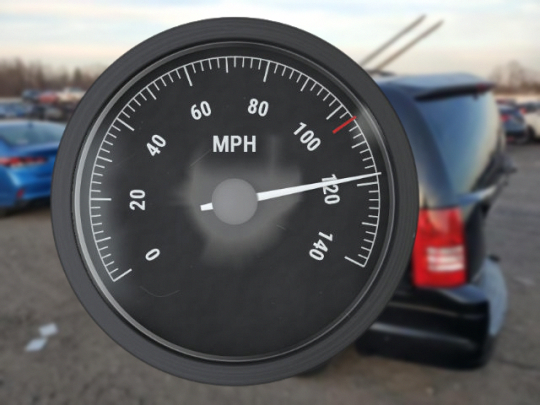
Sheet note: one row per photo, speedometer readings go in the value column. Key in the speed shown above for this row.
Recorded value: 118 mph
